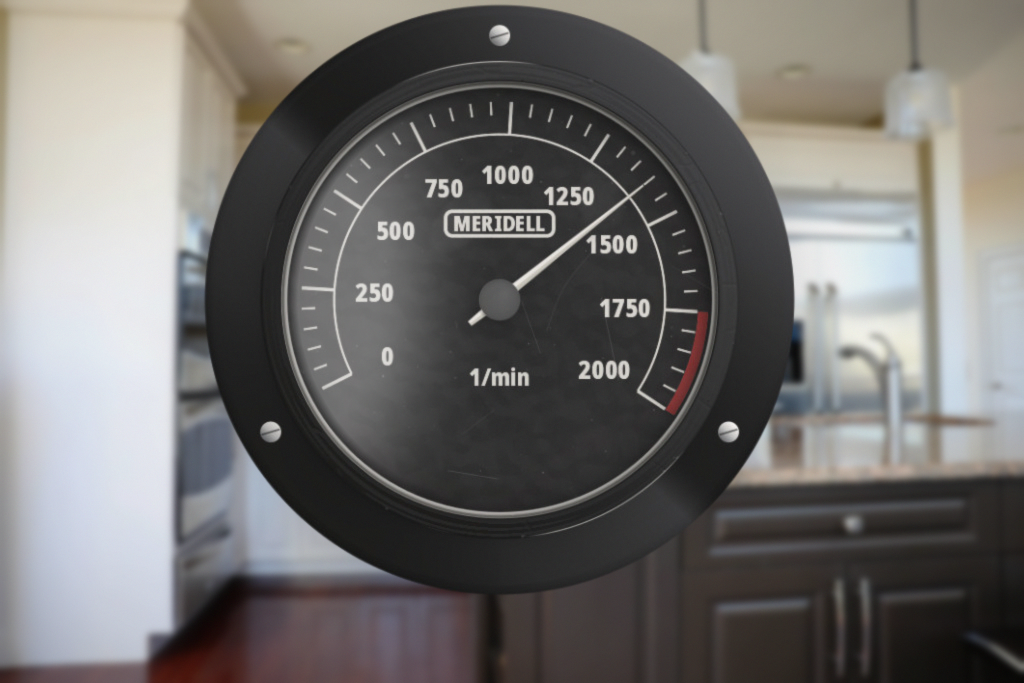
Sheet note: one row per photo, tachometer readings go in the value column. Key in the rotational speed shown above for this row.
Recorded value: 1400 rpm
